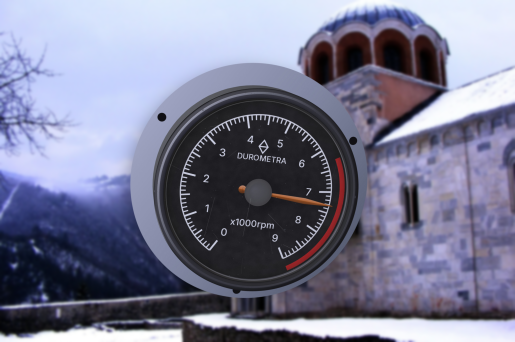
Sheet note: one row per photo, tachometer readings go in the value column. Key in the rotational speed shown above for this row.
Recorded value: 7300 rpm
